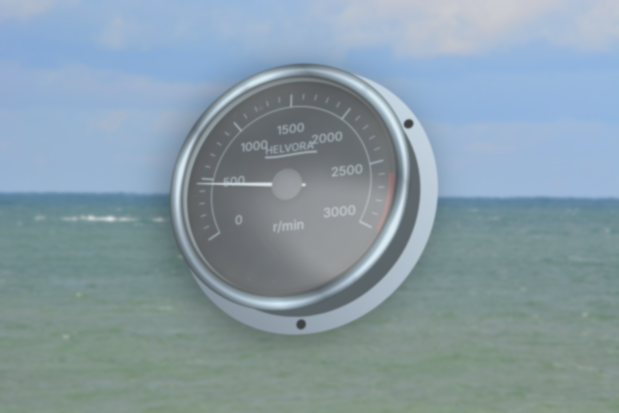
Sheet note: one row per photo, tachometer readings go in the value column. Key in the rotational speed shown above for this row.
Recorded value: 450 rpm
